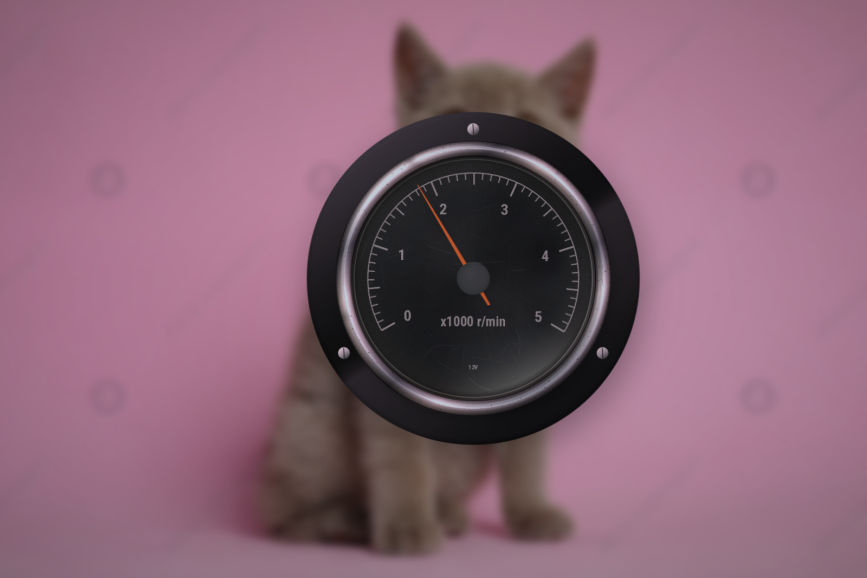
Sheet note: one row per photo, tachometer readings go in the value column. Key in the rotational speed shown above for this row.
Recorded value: 1850 rpm
